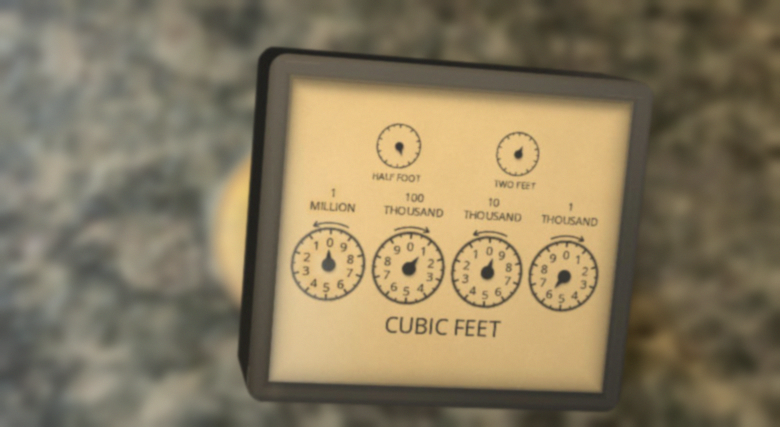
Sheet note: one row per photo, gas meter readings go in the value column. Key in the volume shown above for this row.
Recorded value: 9600 ft³
